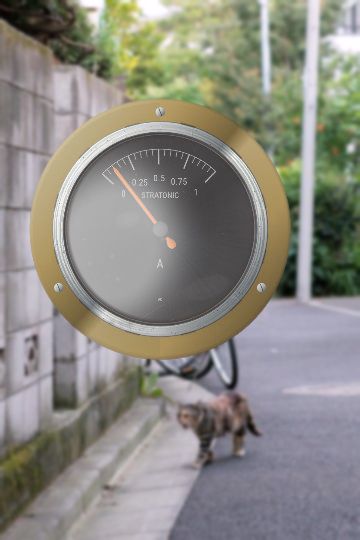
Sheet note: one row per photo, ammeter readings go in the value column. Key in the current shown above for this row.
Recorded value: 0.1 A
